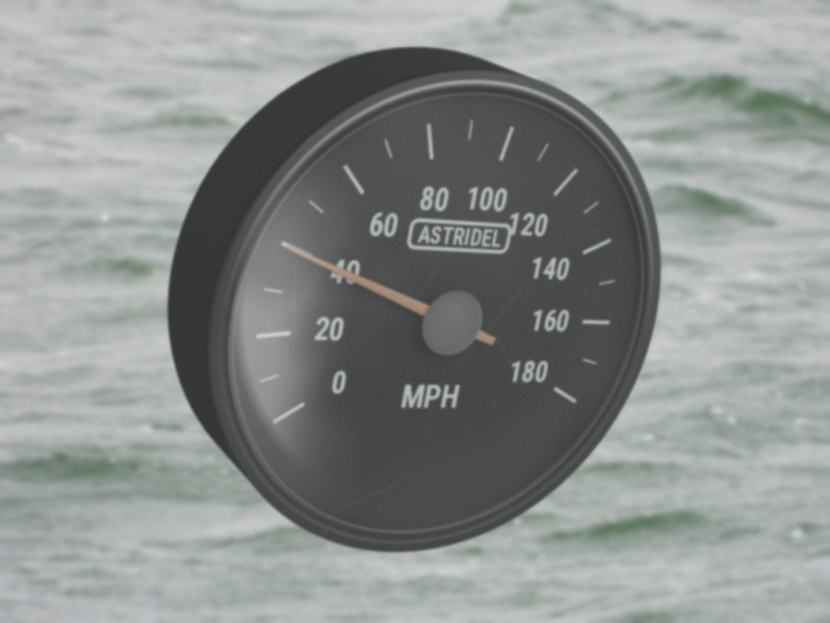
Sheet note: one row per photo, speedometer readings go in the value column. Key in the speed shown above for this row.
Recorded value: 40 mph
